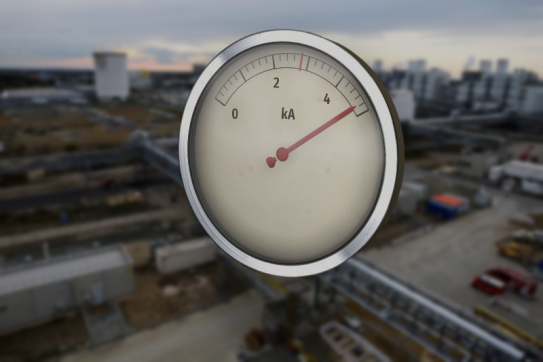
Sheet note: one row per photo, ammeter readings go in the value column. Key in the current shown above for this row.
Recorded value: 4.8 kA
